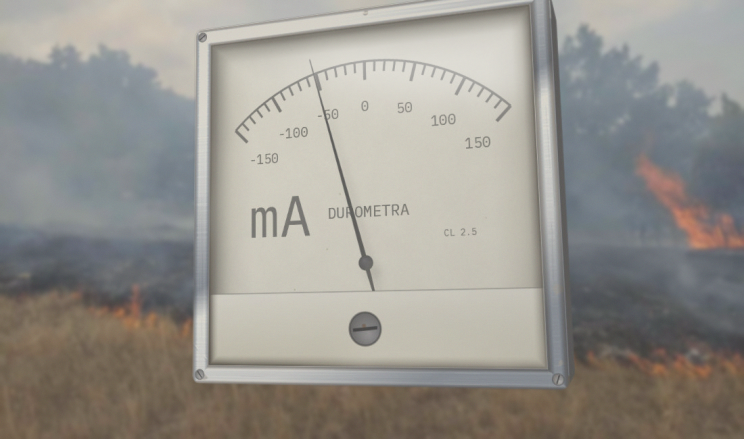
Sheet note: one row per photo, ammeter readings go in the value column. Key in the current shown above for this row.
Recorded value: -50 mA
